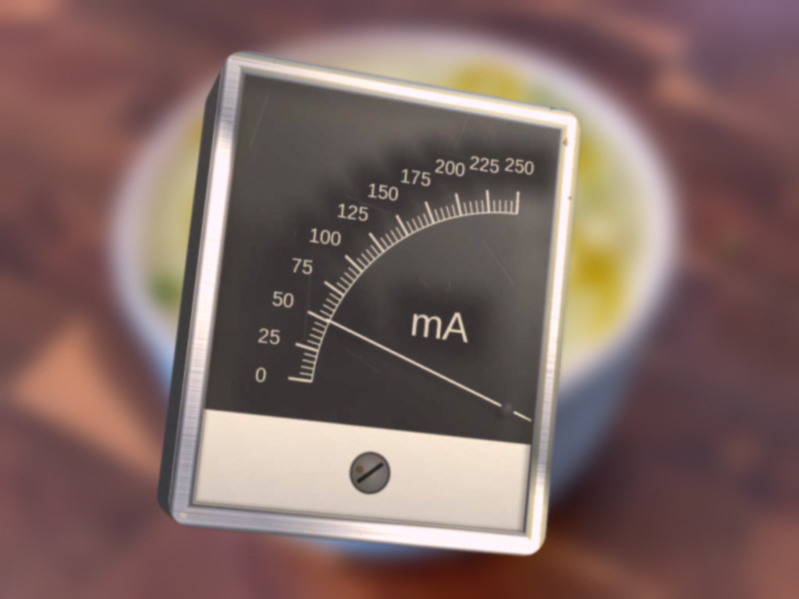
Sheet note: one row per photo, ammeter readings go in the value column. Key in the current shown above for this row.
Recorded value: 50 mA
